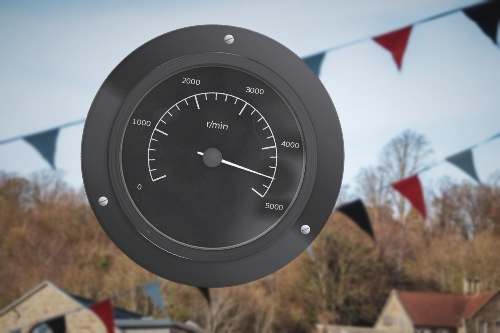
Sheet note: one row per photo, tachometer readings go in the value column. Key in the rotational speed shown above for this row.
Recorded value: 4600 rpm
